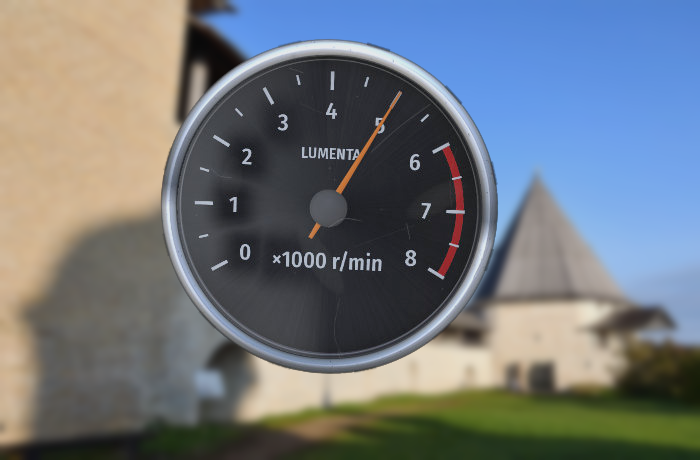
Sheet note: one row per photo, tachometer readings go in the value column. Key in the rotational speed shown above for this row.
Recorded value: 5000 rpm
